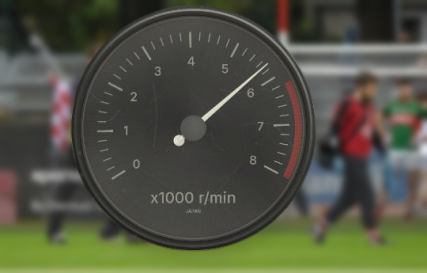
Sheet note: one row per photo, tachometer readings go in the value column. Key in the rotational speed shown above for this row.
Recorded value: 5700 rpm
